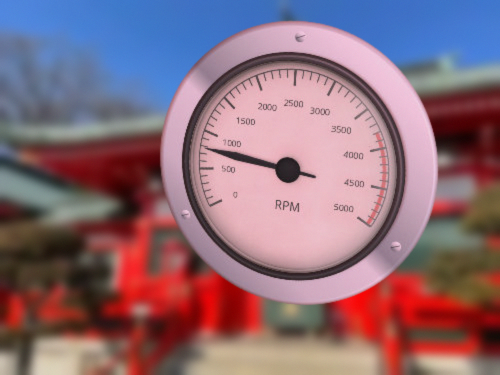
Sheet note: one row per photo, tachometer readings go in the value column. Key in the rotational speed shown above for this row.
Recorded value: 800 rpm
